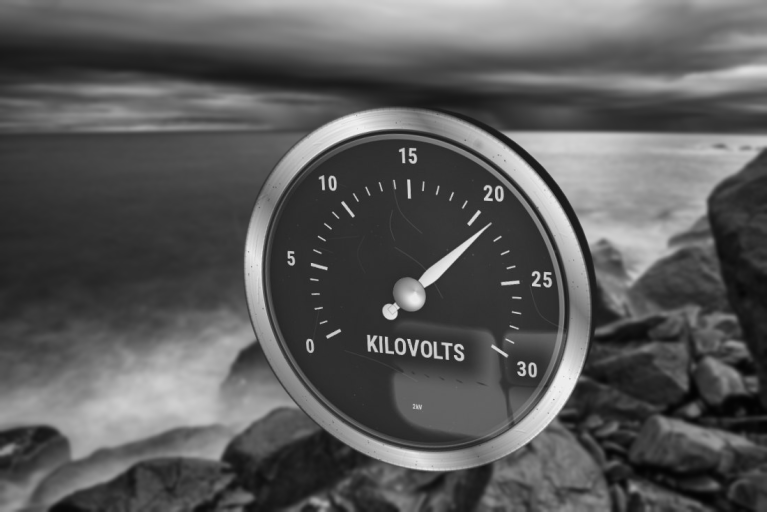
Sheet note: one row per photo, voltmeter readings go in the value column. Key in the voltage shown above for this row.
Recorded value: 21 kV
